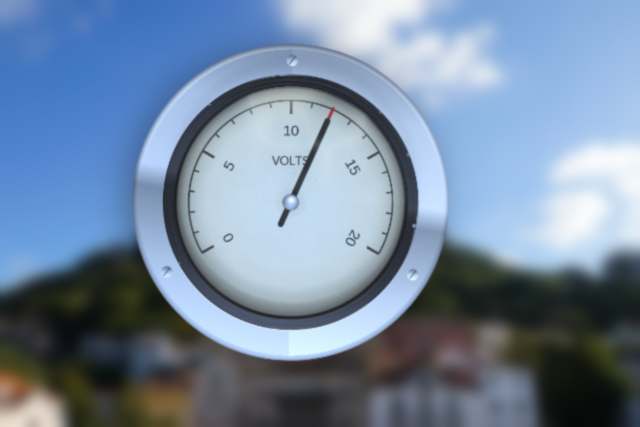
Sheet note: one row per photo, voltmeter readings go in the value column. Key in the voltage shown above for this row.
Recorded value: 12 V
